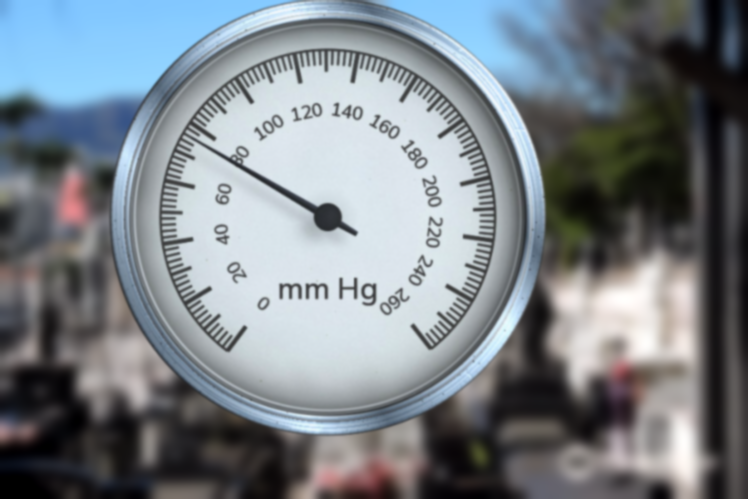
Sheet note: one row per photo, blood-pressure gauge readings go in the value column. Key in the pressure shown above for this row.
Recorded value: 76 mmHg
